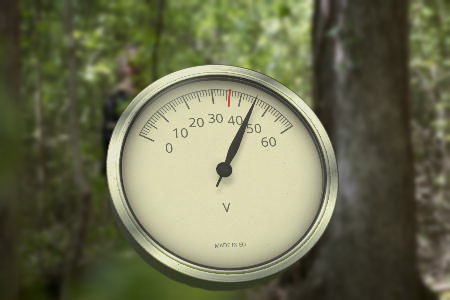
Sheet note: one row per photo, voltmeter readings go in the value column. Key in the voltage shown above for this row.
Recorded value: 45 V
